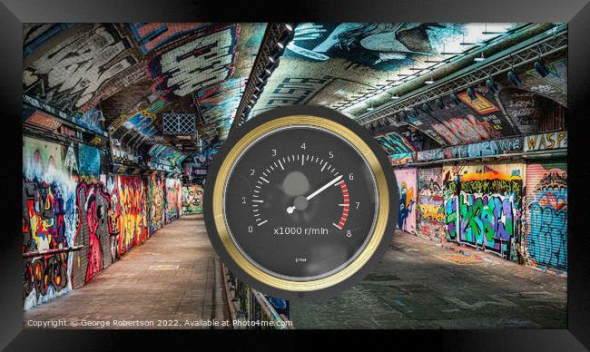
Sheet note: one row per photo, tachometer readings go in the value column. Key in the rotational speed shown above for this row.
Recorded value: 5800 rpm
